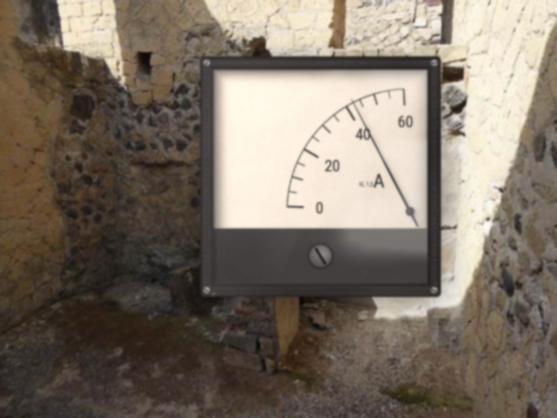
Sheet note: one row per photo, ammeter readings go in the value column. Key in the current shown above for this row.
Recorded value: 42.5 A
